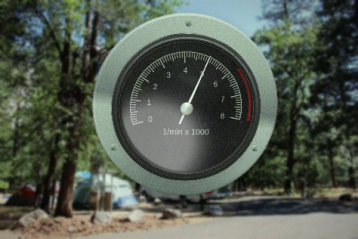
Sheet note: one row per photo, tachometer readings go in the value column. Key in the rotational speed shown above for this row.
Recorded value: 5000 rpm
